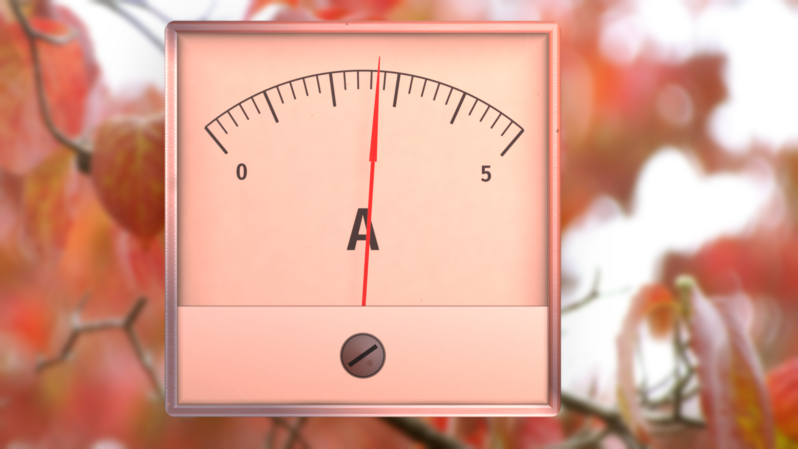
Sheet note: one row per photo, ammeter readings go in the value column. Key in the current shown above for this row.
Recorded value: 2.7 A
